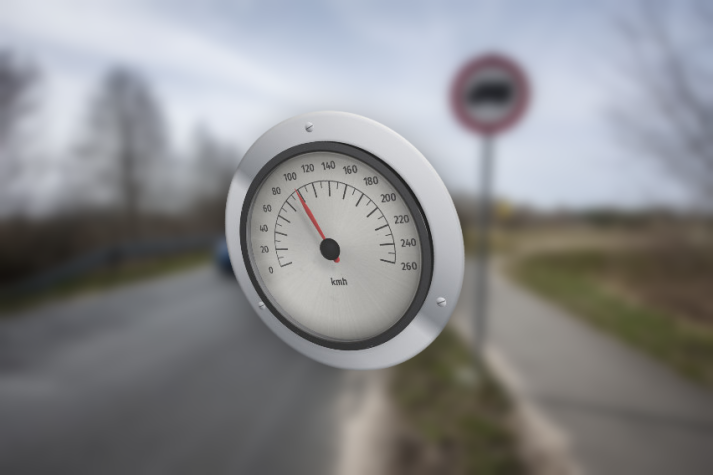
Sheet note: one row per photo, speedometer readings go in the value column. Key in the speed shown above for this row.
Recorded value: 100 km/h
